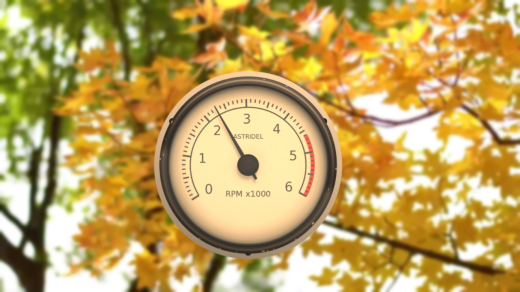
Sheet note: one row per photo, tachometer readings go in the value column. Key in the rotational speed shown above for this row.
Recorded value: 2300 rpm
